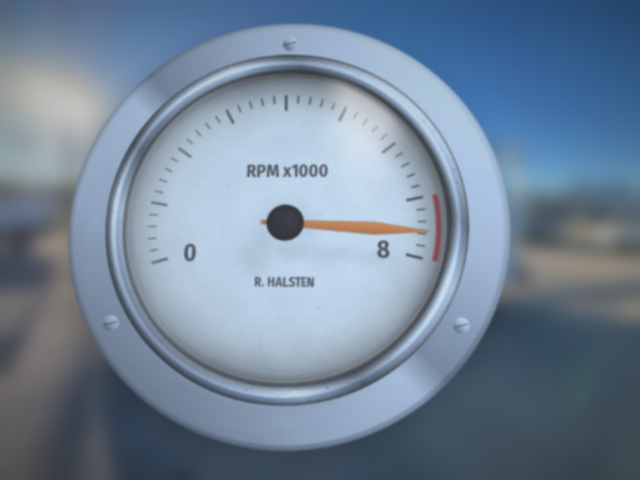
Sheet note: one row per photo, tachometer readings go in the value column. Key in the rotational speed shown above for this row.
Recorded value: 7600 rpm
